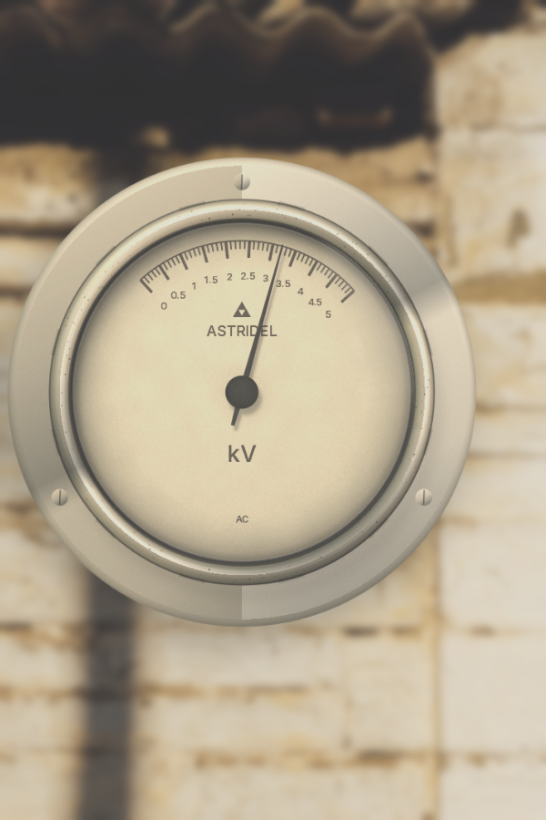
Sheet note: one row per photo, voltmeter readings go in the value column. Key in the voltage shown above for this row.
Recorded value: 3.2 kV
